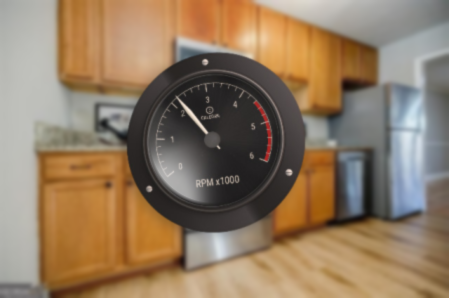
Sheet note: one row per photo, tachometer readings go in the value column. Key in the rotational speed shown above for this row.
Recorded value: 2200 rpm
